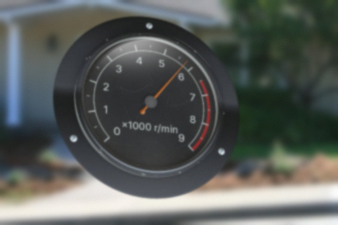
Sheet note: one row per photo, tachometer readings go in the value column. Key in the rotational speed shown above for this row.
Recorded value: 5750 rpm
